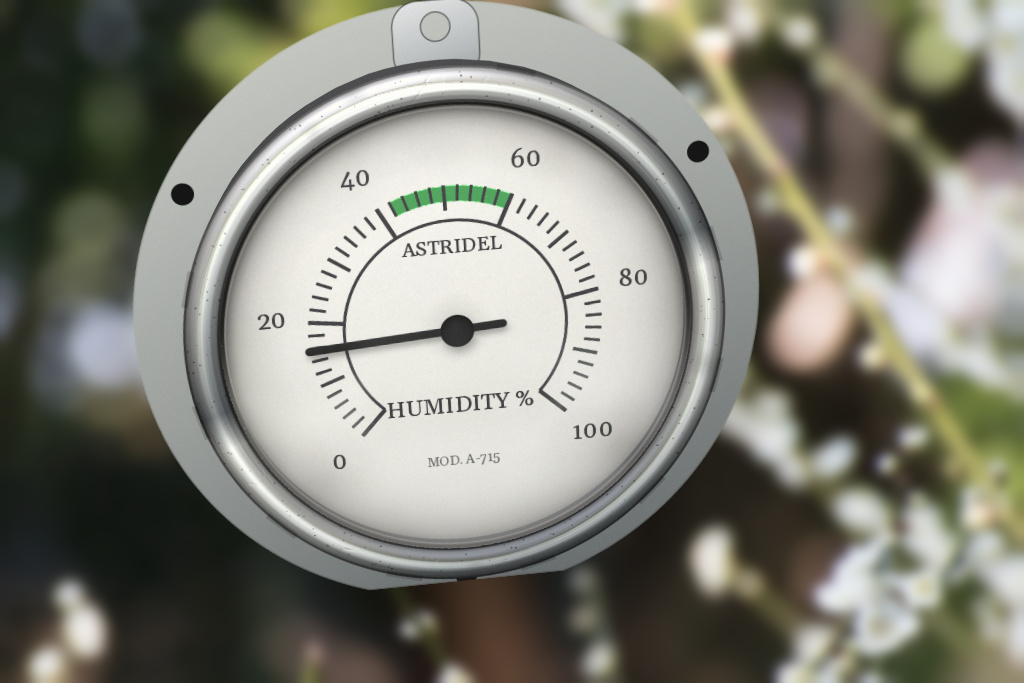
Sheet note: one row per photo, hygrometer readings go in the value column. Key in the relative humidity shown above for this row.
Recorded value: 16 %
